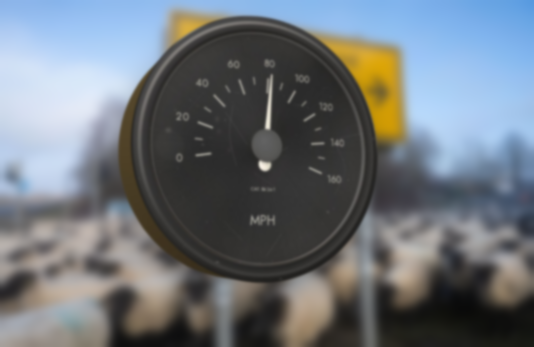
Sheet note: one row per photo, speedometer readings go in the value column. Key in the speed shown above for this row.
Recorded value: 80 mph
